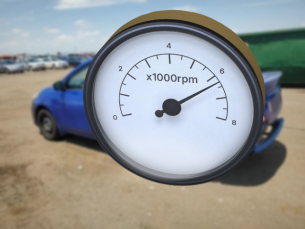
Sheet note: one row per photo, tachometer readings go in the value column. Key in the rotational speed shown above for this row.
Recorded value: 6250 rpm
